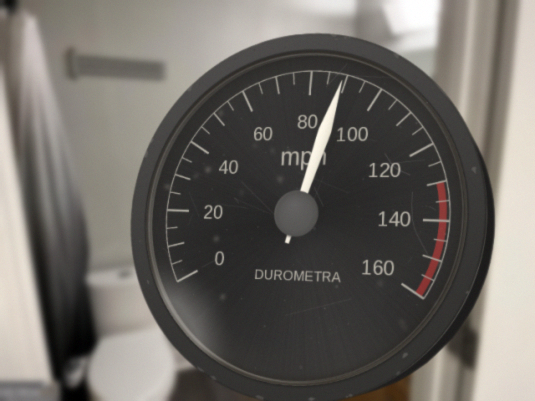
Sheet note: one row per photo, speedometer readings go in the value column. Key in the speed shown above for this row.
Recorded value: 90 mph
